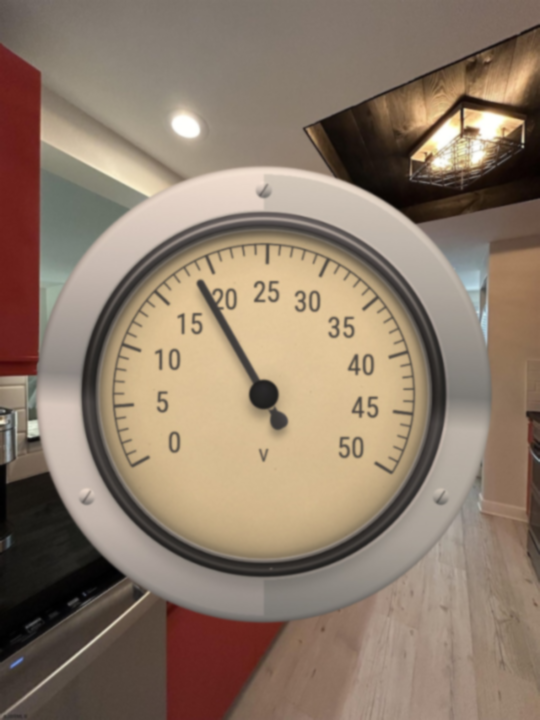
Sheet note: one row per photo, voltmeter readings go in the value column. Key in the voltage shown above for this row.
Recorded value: 18.5 V
